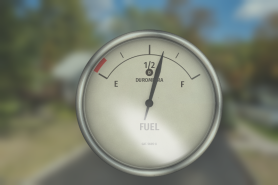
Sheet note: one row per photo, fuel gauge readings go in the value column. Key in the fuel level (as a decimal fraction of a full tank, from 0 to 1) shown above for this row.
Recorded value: 0.625
